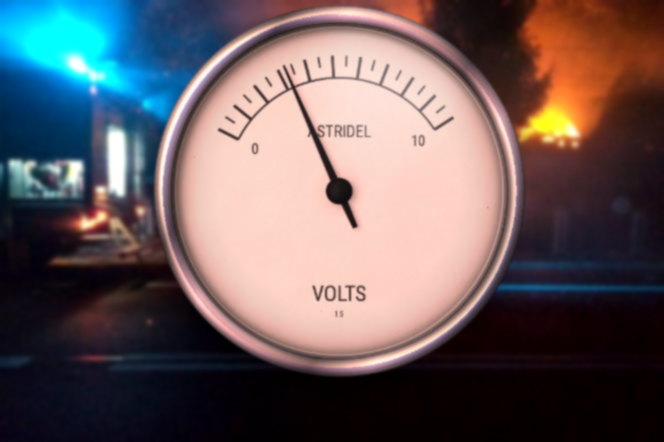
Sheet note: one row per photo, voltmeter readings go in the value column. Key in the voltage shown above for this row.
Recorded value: 3.25 V
